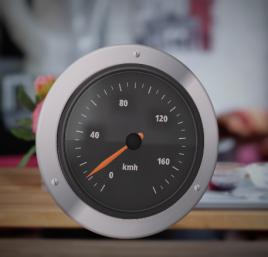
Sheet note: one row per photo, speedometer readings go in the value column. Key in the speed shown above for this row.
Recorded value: 12.5 km/h
